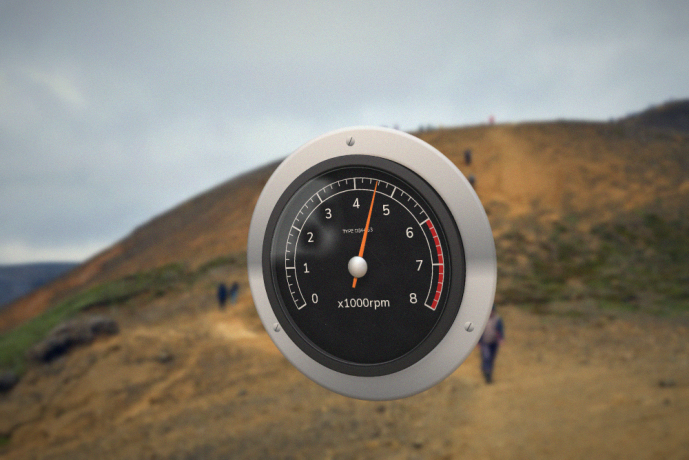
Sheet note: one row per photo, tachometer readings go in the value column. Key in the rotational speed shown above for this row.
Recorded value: 4600 rpm
